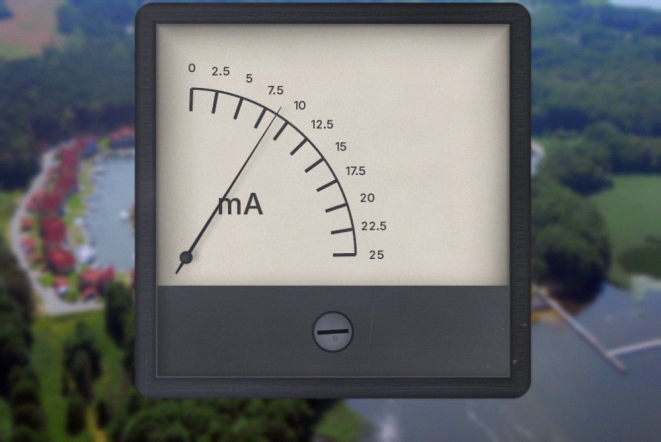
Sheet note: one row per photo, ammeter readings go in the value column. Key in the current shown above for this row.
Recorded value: 8.75 mA
